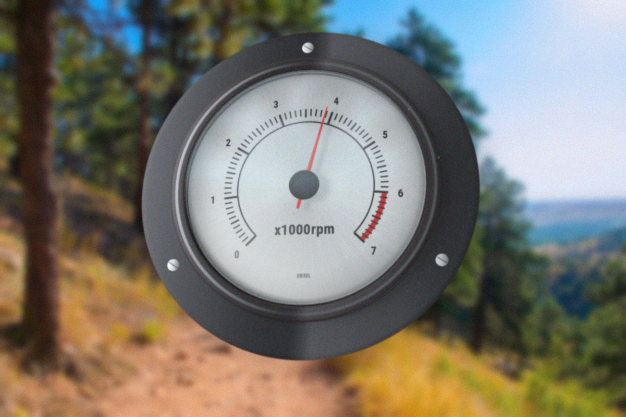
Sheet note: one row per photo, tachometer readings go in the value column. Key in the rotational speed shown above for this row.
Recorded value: 3900 rpm
